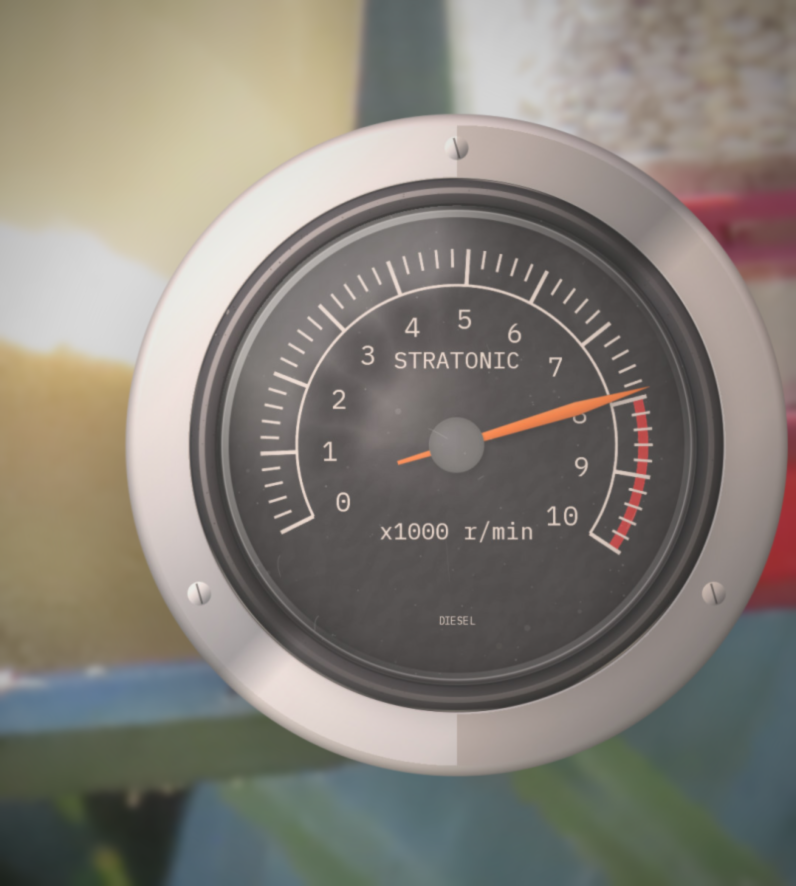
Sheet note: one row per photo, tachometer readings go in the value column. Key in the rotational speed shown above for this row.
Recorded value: 7900 rpm
